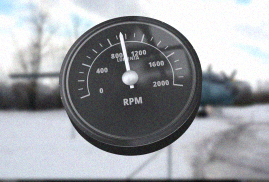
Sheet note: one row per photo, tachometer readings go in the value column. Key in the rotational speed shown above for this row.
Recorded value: 950 rpm
